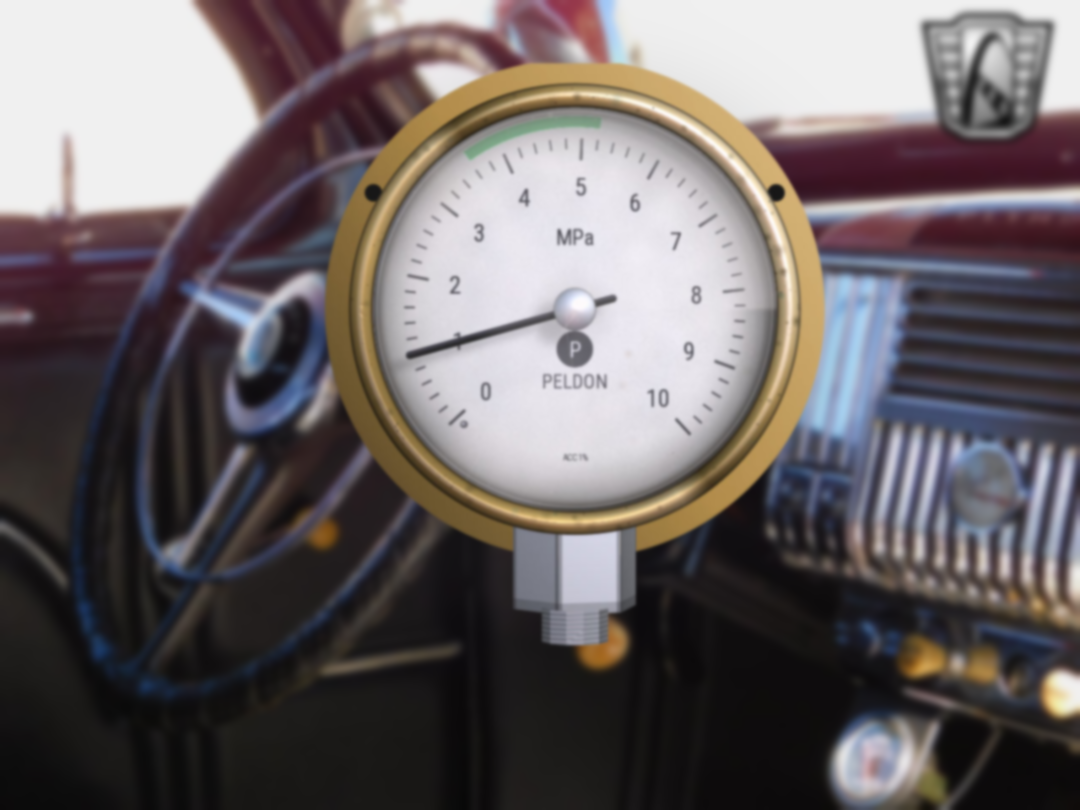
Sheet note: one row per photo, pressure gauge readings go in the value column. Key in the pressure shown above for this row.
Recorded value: 1 MPa
